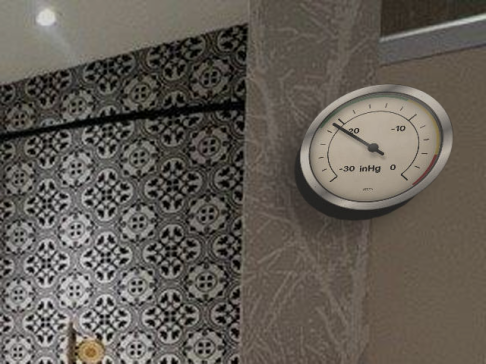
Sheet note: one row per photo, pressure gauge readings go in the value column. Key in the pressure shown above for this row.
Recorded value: -21 inHg
